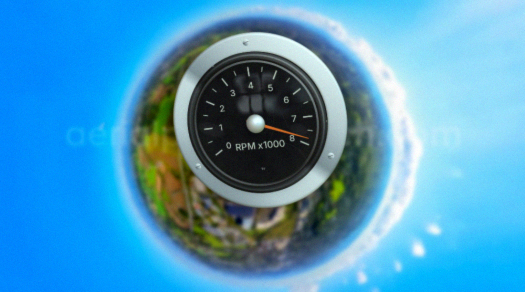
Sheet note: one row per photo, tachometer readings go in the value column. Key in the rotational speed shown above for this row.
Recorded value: 7750 rpm
